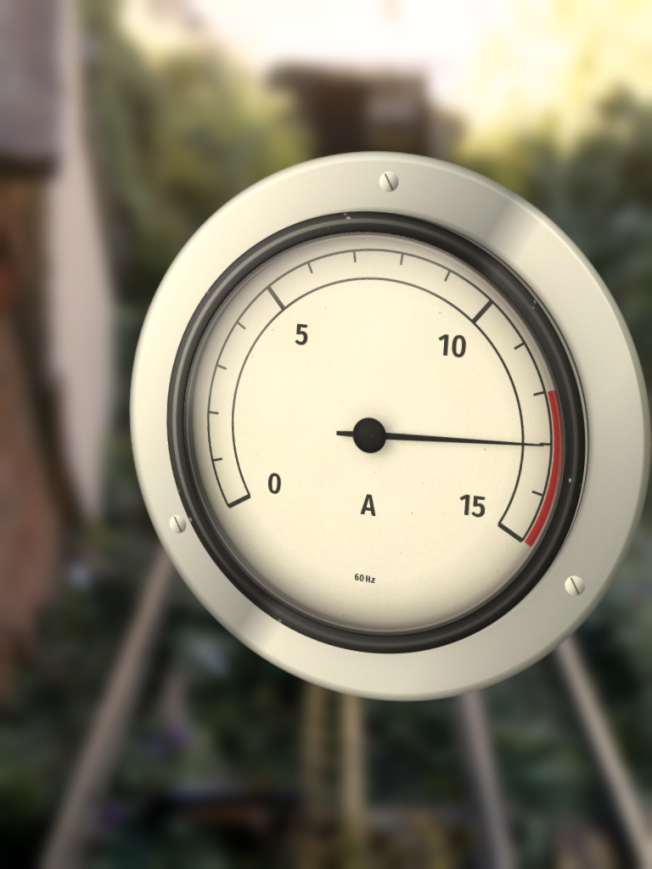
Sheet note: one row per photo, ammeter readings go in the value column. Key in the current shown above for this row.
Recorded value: 13 A
